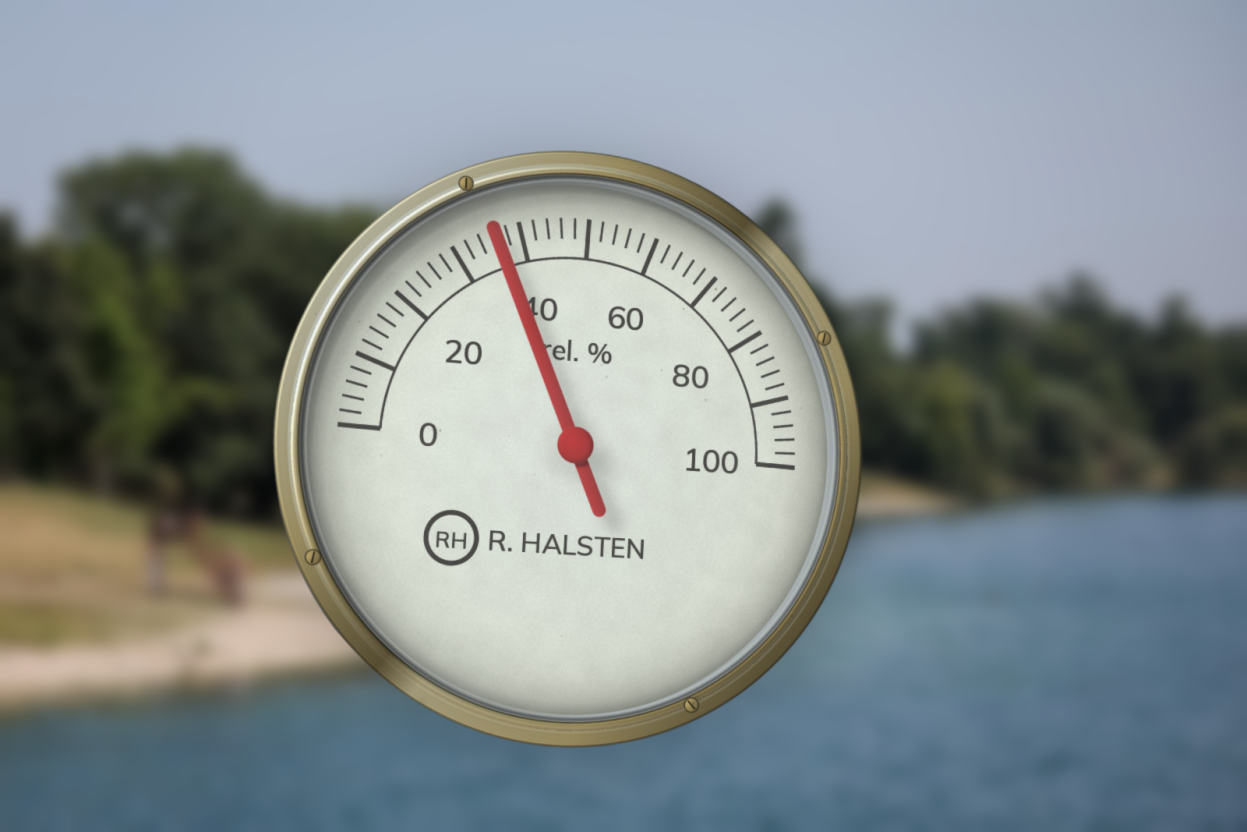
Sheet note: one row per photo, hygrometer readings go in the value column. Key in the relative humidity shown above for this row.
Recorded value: 36 %
